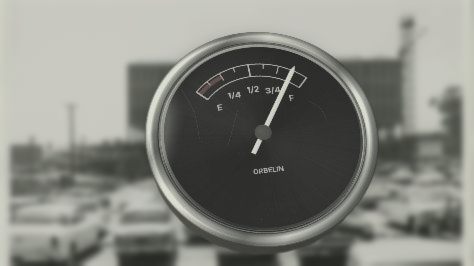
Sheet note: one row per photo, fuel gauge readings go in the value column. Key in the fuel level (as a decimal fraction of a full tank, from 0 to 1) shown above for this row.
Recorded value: 0.875
